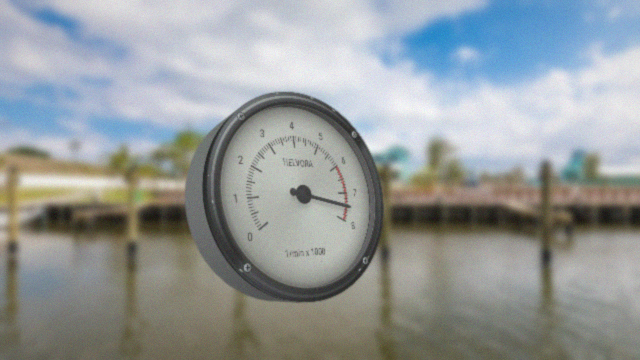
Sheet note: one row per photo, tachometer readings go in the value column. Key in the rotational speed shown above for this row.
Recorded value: 7500 rpm
